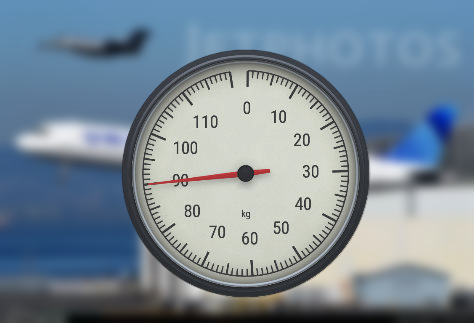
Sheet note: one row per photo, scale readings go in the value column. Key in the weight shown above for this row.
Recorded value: 90 kg
